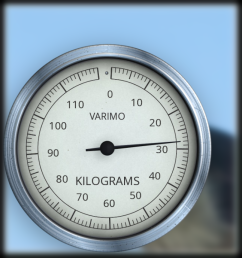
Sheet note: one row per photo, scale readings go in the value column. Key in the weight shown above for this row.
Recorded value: 28 kg
